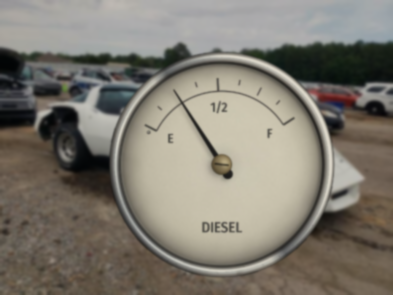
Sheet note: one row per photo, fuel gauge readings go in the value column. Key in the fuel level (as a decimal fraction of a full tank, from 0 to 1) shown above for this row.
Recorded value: 0.25
